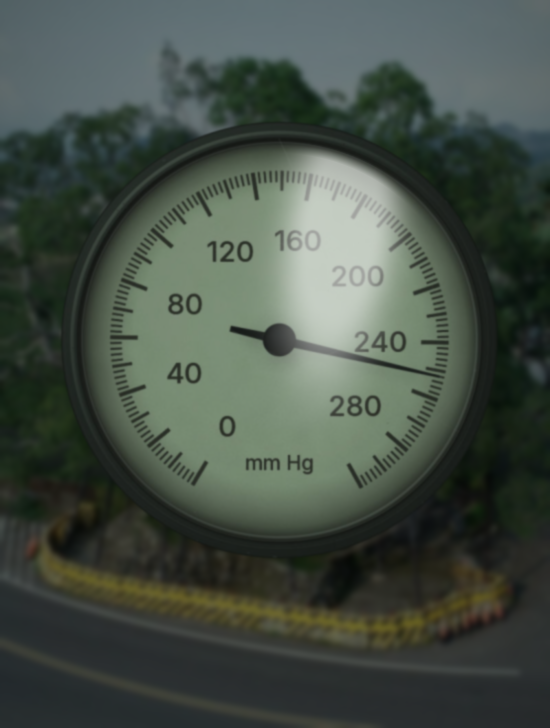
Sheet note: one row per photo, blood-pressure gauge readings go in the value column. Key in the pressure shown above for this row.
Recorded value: 252 mmHg
